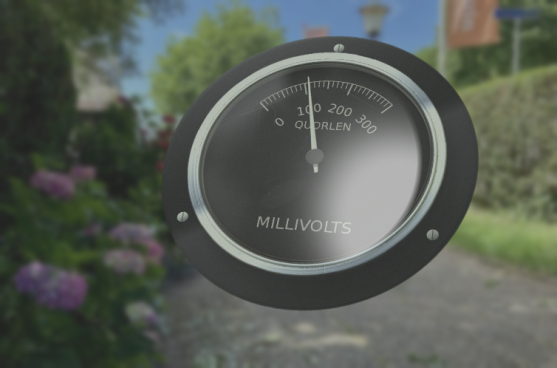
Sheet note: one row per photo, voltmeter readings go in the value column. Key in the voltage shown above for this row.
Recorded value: 110 mV
